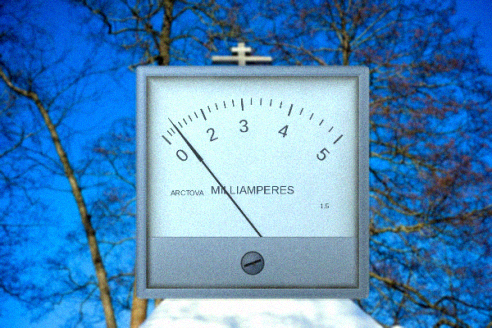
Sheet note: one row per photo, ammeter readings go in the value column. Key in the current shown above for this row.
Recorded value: 1 mA
